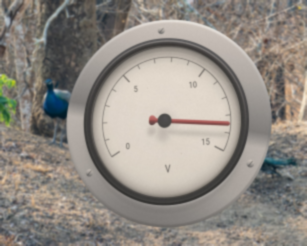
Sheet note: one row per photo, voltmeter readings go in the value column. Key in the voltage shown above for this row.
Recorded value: 13.5 V
